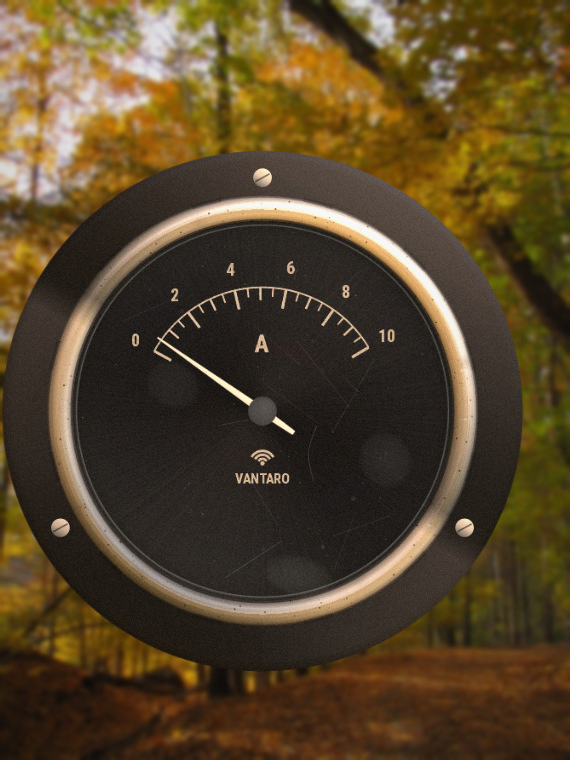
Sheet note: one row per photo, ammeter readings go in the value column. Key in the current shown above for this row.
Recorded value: 0.5 A
